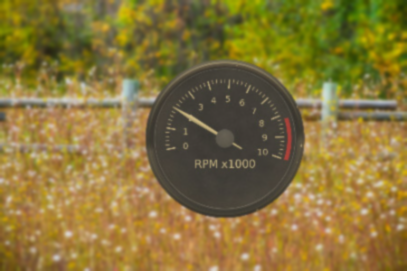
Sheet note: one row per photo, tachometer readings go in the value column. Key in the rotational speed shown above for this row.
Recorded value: 2000 rpm
